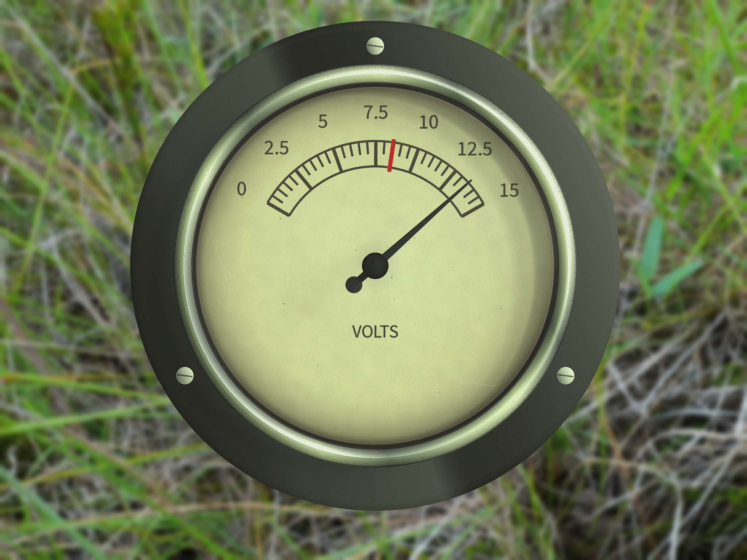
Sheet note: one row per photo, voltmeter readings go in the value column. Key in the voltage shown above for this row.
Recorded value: 13.5 V
